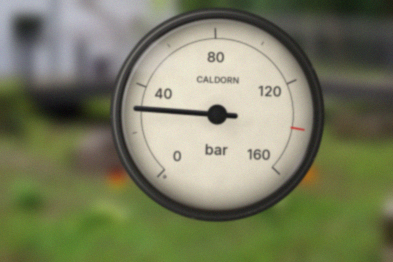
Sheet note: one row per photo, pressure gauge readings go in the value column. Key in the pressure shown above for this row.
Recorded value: 30 bar
